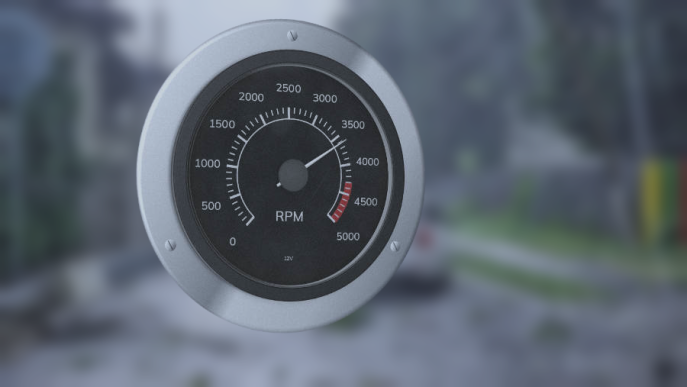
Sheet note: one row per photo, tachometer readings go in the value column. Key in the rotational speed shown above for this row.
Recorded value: 3600 rpm
